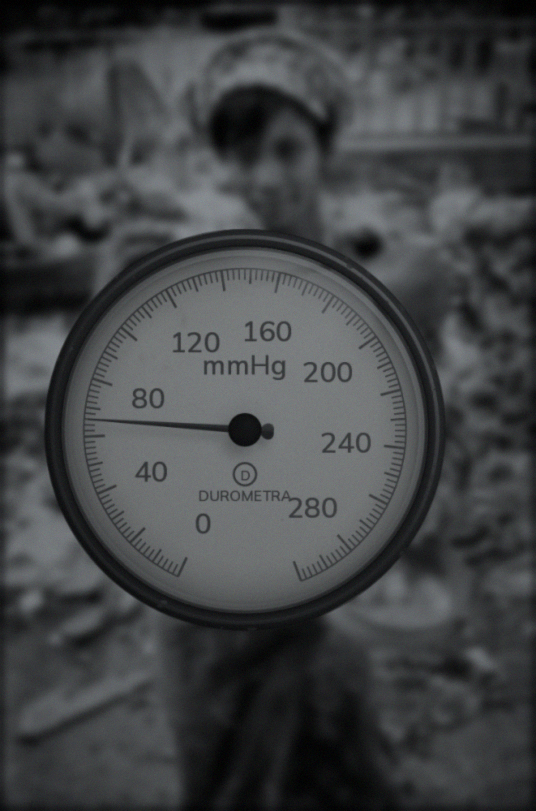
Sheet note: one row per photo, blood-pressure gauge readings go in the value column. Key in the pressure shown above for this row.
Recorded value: 66 mmHg
